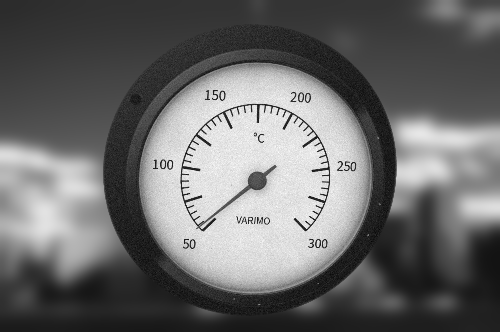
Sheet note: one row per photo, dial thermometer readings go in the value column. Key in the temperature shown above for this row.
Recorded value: 55 °C
